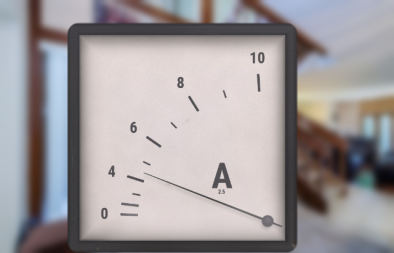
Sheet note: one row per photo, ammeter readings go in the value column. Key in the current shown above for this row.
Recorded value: 4.5 A
